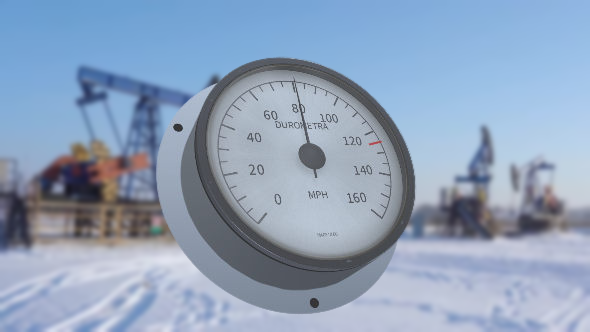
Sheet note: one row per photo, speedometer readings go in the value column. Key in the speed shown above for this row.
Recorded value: 80 mph
